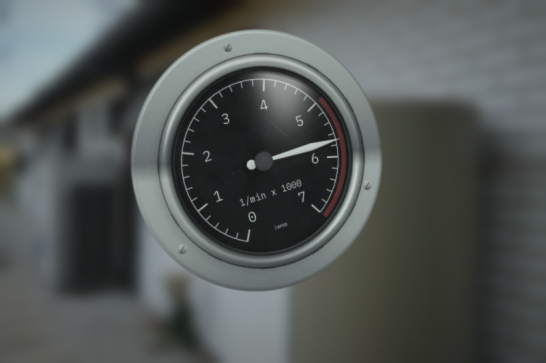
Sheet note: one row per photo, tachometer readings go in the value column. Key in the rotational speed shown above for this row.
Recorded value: 5700 rpm
